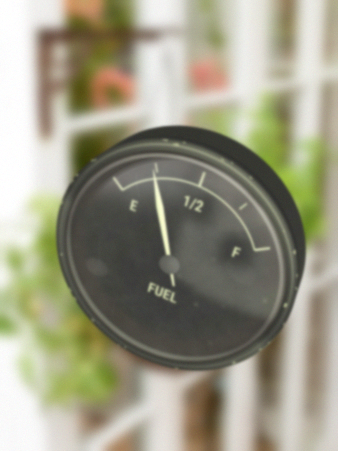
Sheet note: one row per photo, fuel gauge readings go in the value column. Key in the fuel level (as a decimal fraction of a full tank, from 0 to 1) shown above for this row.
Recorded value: 0.25
